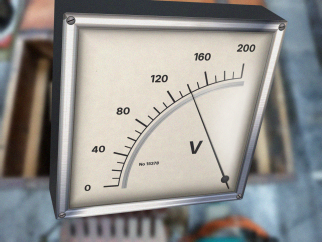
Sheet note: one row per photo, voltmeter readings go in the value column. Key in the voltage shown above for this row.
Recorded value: 140 V
